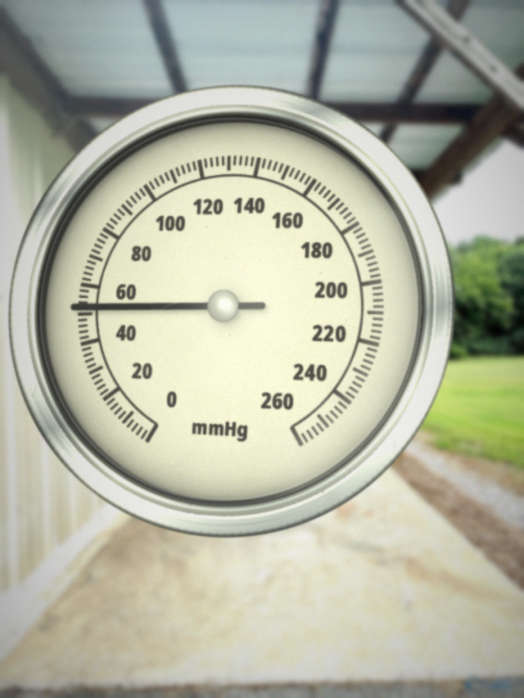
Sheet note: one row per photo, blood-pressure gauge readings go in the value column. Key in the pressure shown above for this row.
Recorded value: 52 mmHg
